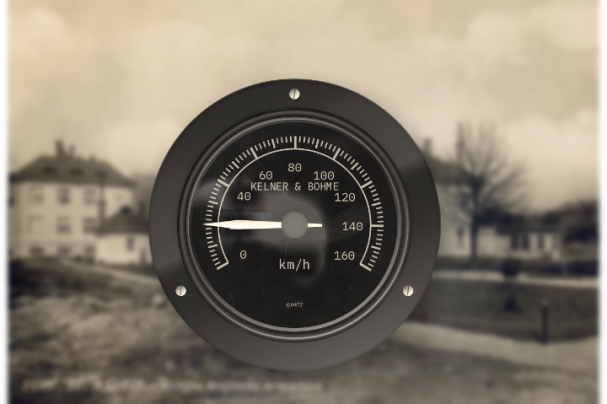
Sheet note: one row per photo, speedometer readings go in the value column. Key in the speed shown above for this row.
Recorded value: 20 km/h
